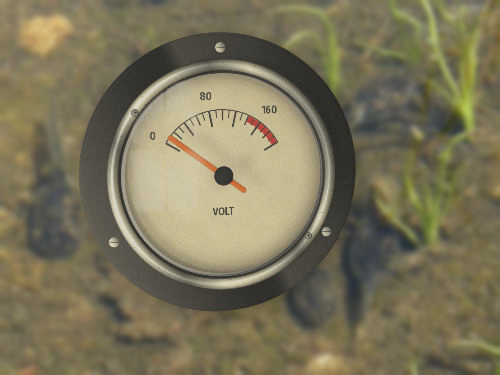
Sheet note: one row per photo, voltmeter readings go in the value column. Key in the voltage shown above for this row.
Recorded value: 10 V
